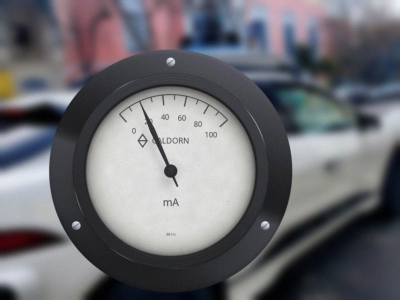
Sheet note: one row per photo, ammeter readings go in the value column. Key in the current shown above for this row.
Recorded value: 20 mA
